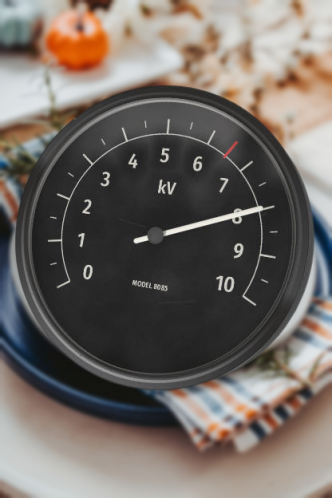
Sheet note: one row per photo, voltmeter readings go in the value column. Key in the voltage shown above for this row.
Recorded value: 8 kV
